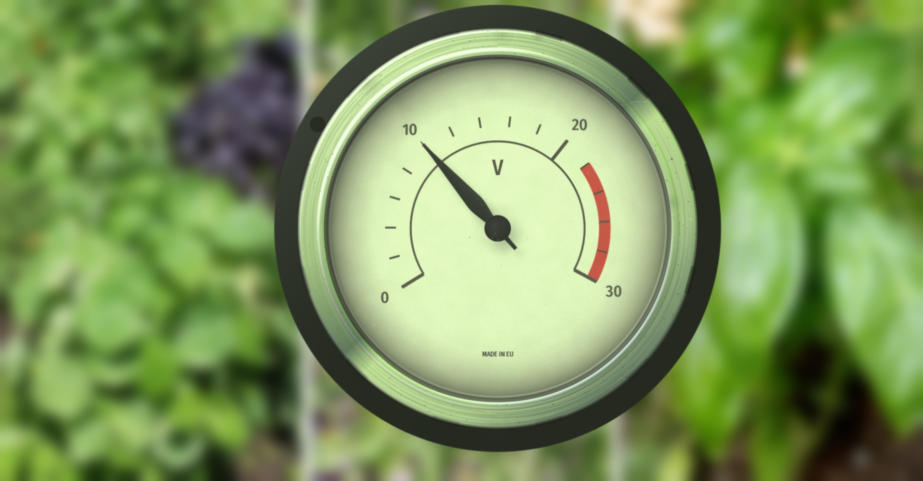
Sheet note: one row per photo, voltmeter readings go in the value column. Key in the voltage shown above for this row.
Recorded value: 10 V
